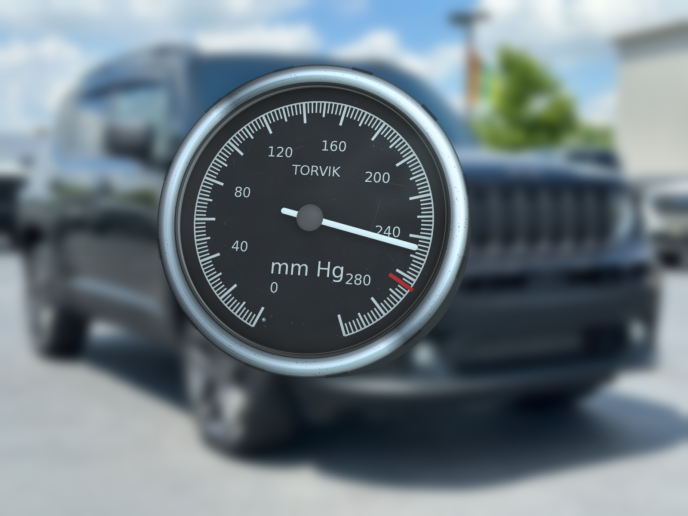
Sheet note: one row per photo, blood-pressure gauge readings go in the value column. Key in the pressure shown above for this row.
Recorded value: 246 mmHg
